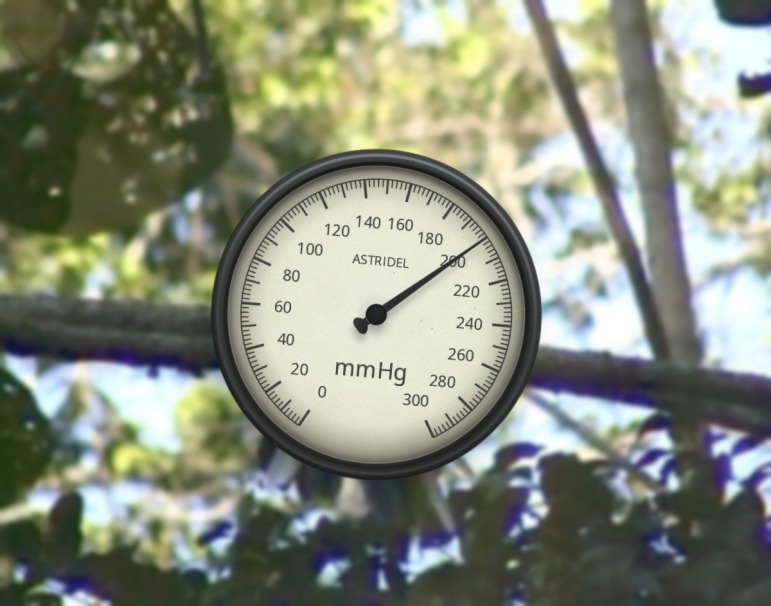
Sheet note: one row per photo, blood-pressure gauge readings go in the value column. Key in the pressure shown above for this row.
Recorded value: 200 mmHg
